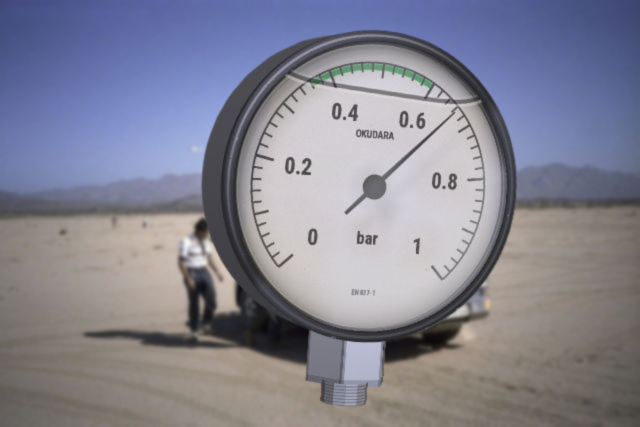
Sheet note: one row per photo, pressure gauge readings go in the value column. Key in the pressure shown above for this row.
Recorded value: 0.66 bar
